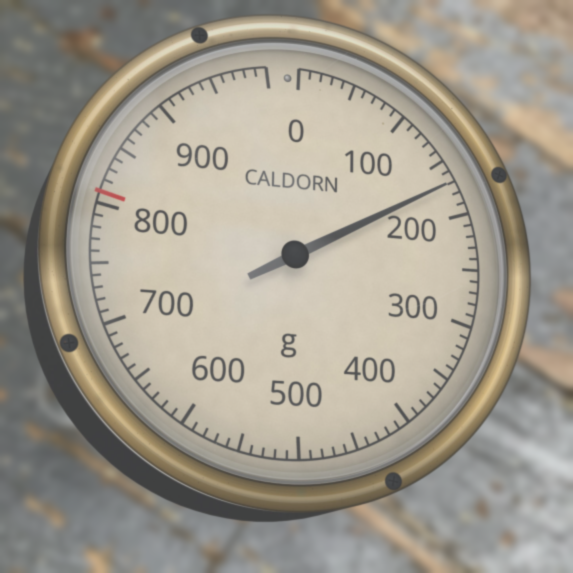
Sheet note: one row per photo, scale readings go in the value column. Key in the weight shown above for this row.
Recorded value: 170 g
